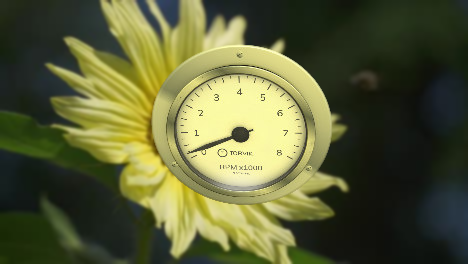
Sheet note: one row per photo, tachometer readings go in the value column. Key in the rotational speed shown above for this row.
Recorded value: 250 rpm
